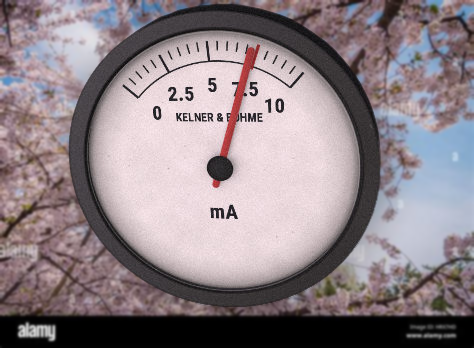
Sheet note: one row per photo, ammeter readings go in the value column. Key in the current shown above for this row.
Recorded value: 7.25 mA
